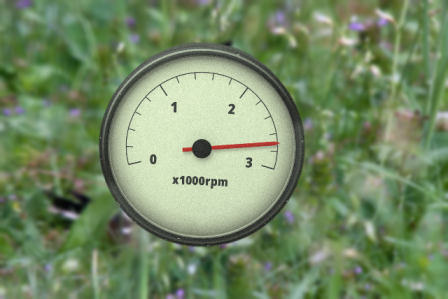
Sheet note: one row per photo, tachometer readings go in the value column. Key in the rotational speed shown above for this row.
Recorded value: 2700 rpm
